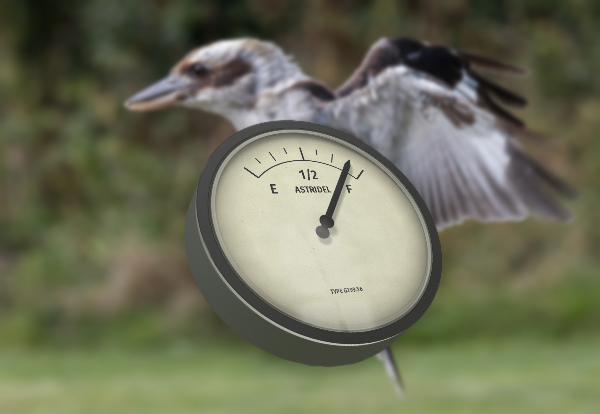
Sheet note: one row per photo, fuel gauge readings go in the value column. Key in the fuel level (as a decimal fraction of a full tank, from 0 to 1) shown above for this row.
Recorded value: 0.875
